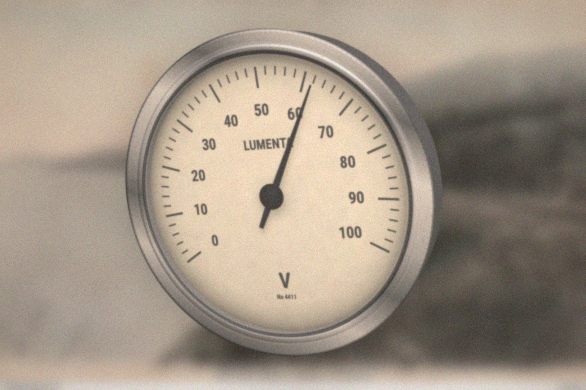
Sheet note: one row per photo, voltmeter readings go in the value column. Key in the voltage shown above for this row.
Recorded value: 62 V
